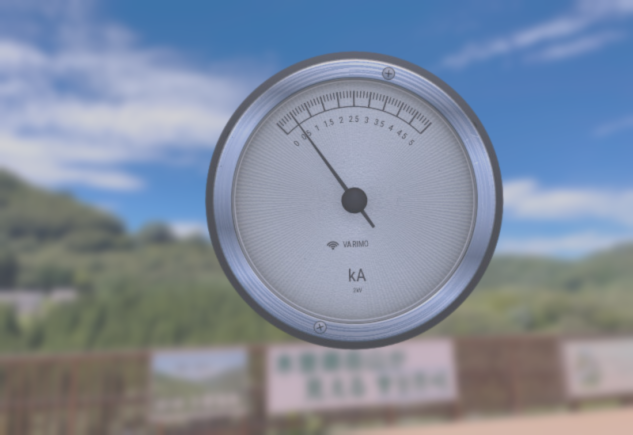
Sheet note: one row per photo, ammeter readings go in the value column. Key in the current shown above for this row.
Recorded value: 0.5 kA
